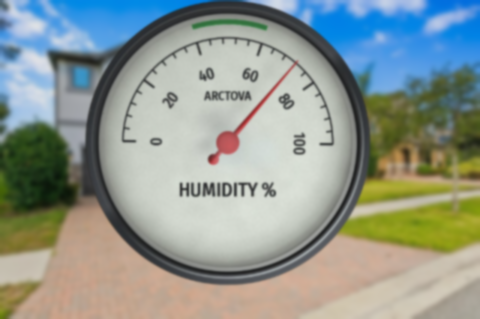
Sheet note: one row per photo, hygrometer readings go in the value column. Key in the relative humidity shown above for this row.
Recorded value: 72 %
